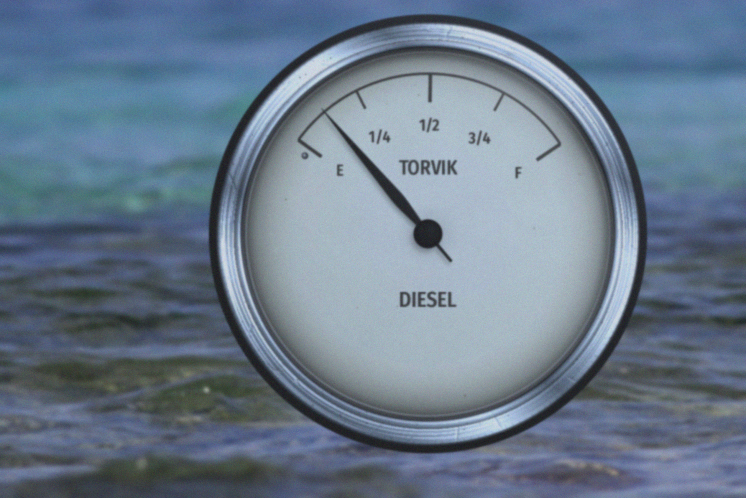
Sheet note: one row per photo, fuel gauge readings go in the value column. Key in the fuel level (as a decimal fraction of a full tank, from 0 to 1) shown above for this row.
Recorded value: 0.125
